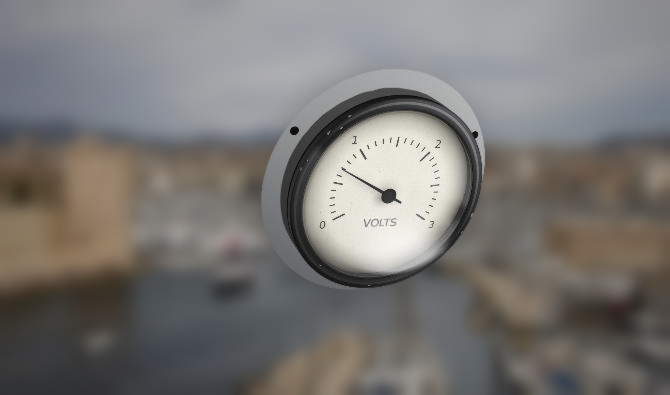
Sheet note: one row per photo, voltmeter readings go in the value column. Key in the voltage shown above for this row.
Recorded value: 0.7 V
